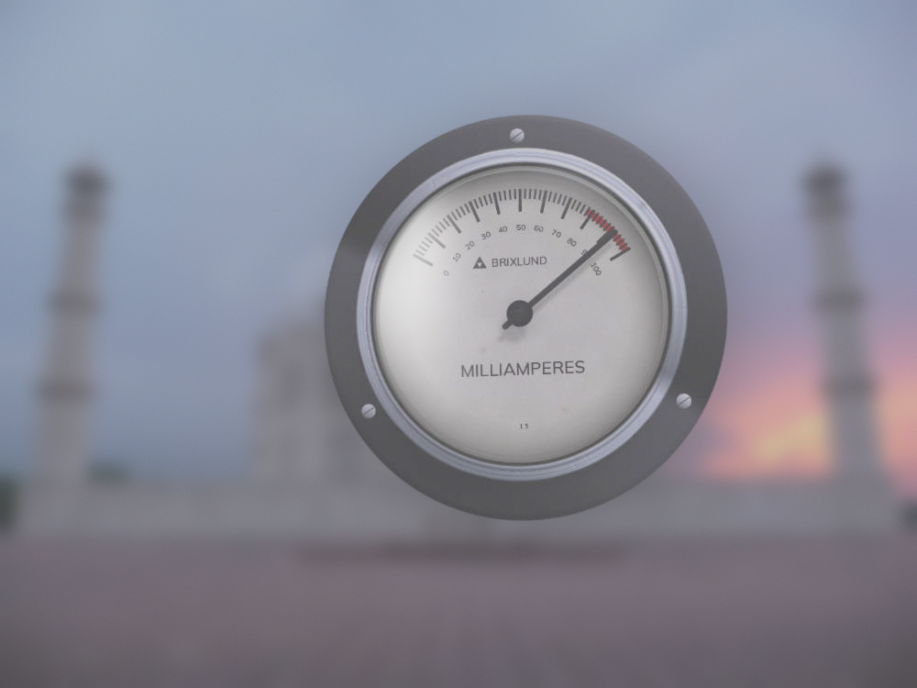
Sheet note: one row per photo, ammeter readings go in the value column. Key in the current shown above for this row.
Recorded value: 92 mA
